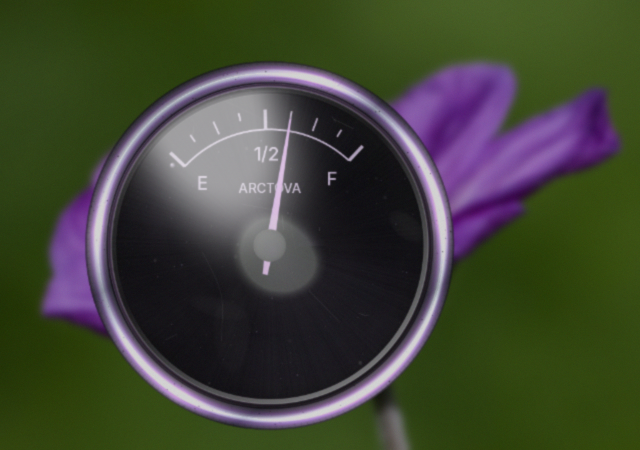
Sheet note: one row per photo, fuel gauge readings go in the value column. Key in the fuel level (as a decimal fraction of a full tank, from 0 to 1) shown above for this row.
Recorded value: 0.625
